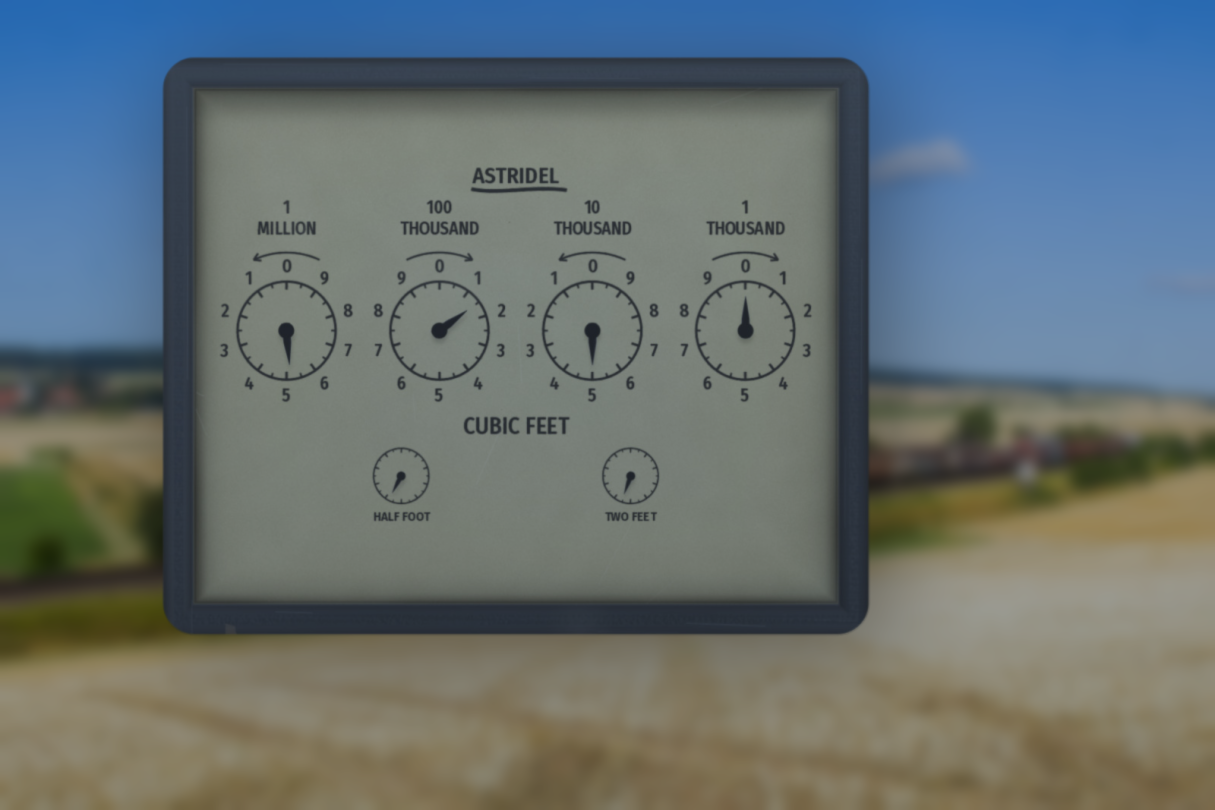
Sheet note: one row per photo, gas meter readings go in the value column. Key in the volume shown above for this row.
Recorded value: 515000 ft³
